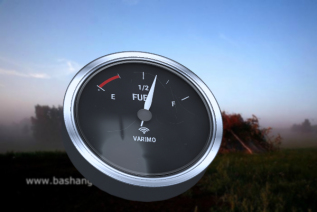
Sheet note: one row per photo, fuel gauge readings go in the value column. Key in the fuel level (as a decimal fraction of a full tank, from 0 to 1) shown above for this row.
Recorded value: 0.625
